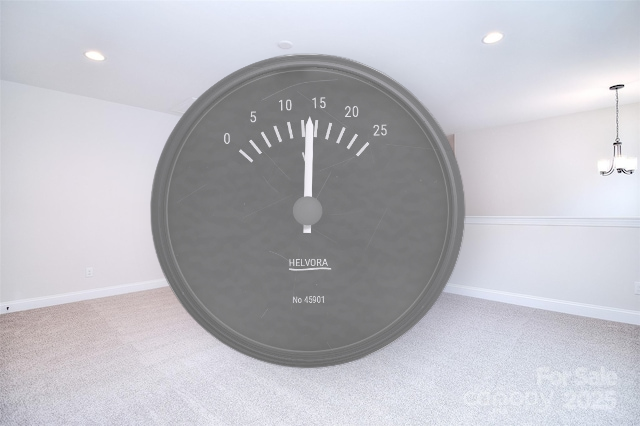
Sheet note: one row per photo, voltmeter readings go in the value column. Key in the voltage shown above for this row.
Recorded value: 13.75 V
